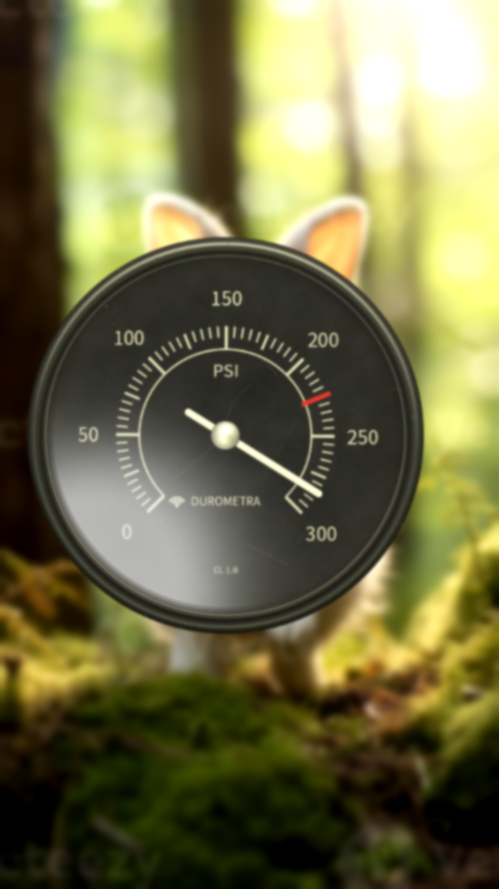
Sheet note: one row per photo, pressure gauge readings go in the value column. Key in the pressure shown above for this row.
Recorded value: 285 psi
